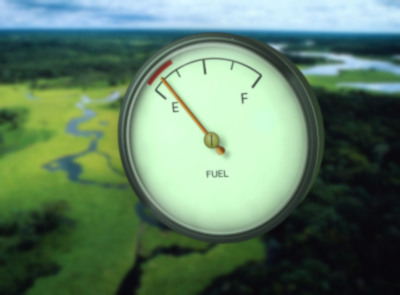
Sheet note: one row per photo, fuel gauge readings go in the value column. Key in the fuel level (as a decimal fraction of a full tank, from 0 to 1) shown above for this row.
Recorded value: 0.125
